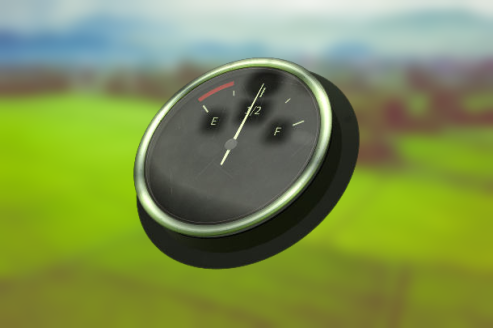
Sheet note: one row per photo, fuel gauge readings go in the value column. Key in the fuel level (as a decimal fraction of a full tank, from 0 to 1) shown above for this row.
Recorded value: 0.5
